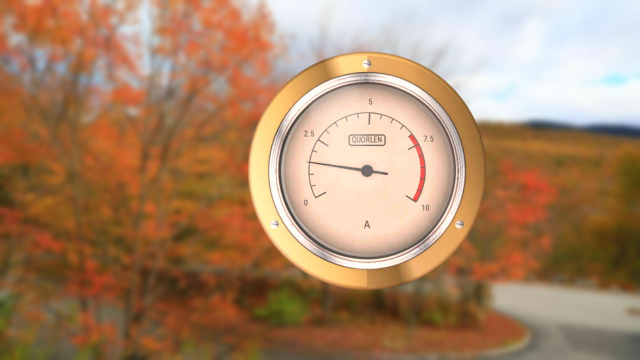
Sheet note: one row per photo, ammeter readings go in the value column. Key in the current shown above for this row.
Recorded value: 1.5 A
